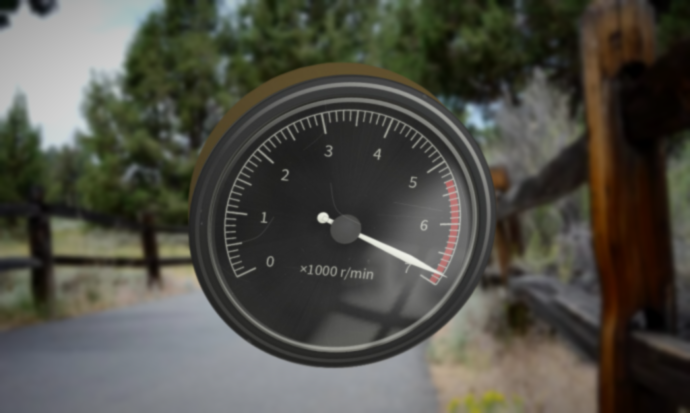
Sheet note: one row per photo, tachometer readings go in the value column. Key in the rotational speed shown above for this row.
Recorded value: 6800 rpm
